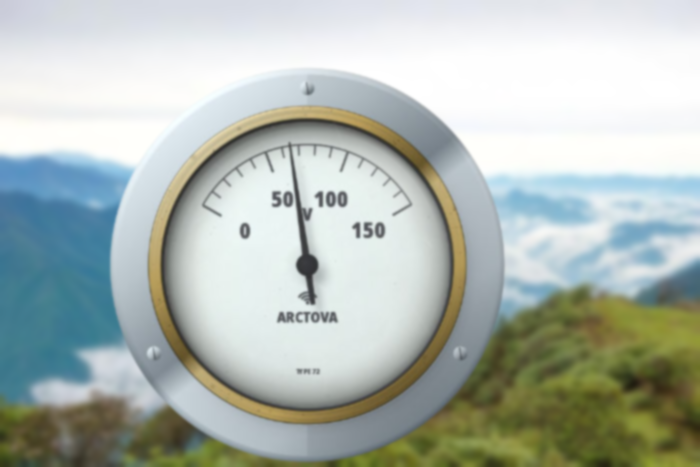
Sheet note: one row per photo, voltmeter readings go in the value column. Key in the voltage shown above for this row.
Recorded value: 65 V
